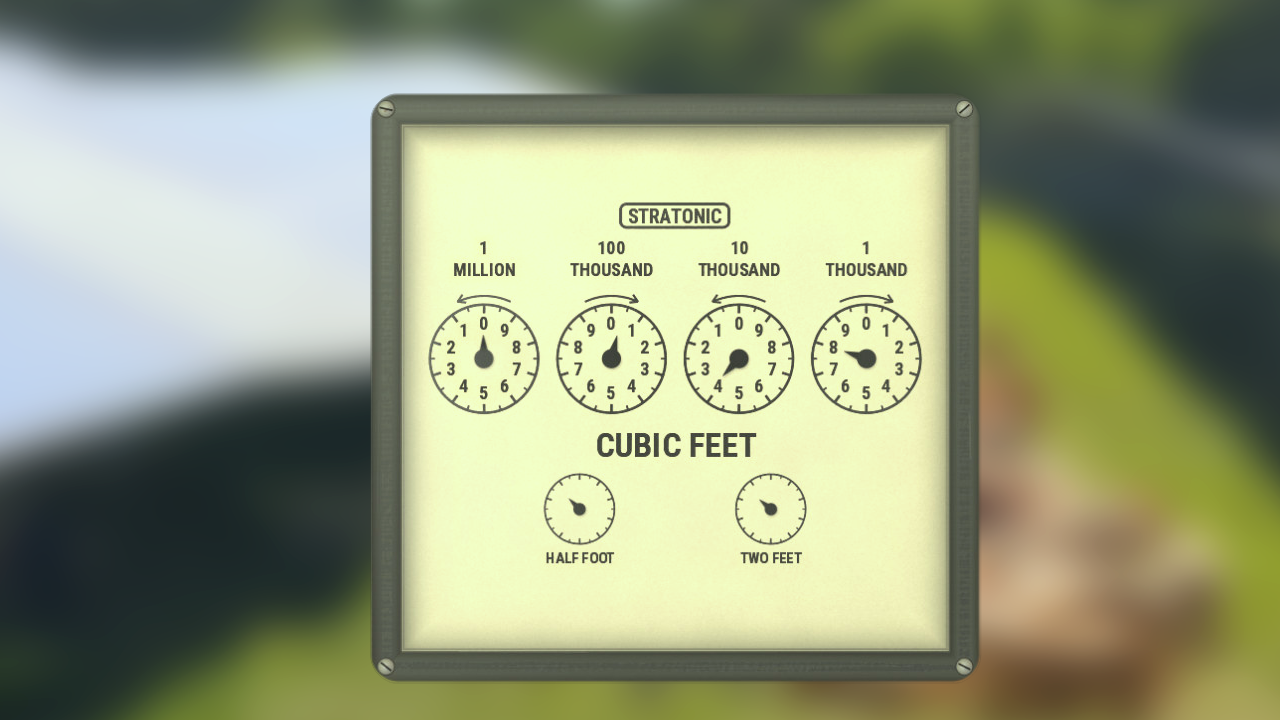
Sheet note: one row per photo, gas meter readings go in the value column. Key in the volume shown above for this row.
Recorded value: 3800 ft³
